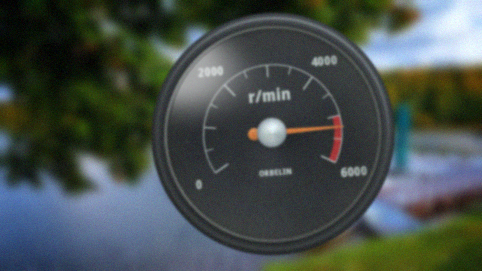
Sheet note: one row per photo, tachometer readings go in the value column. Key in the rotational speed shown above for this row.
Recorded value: 5250 rpm
